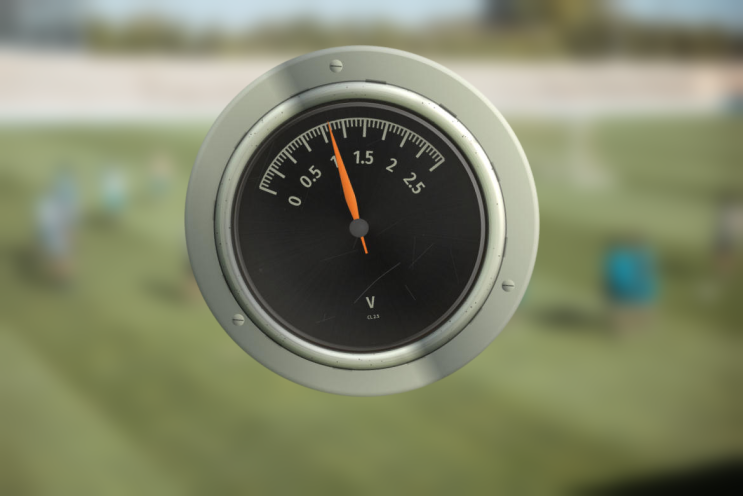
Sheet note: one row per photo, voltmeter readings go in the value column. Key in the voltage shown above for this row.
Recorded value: 1.1 V
